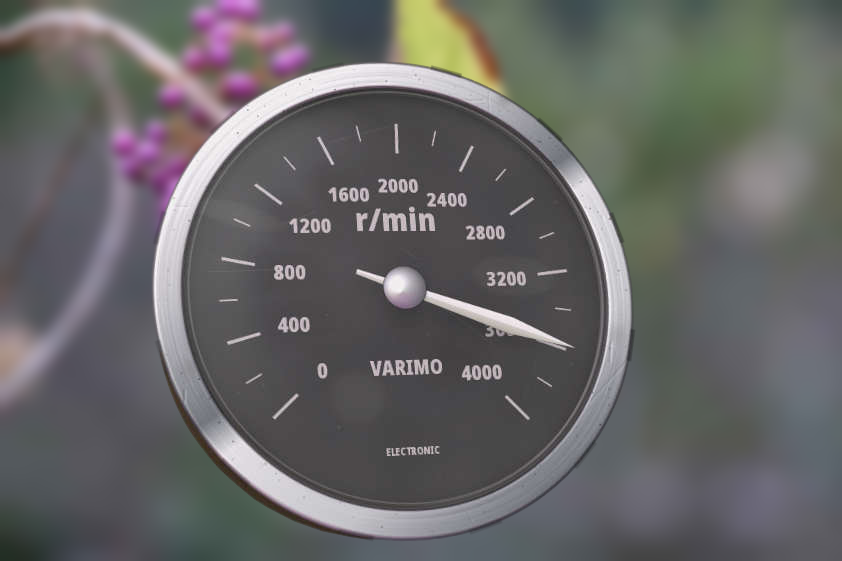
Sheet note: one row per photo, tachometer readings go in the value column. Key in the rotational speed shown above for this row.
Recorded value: 3600 rpm
